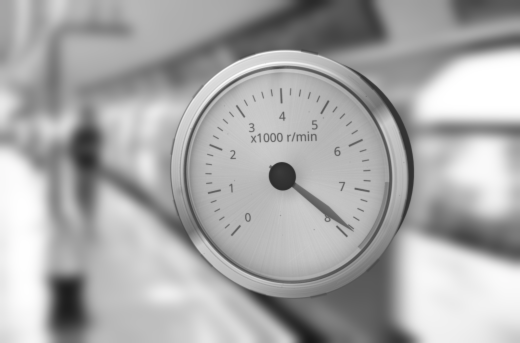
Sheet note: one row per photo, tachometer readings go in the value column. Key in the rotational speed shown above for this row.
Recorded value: 7800 rpm
